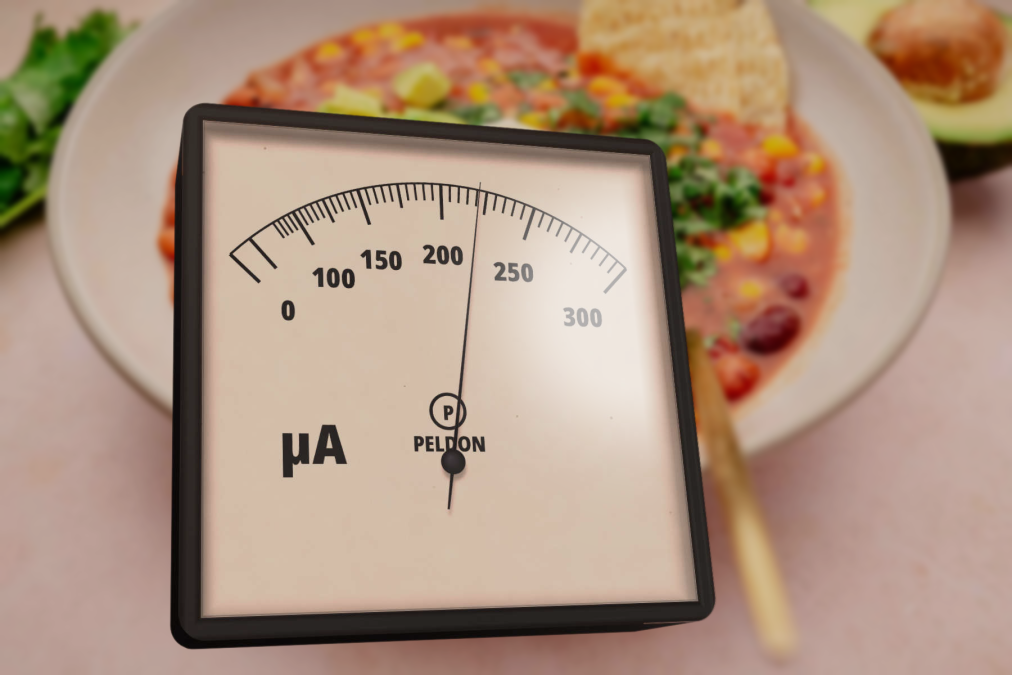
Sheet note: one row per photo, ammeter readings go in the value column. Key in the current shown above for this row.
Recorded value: 220 µA
